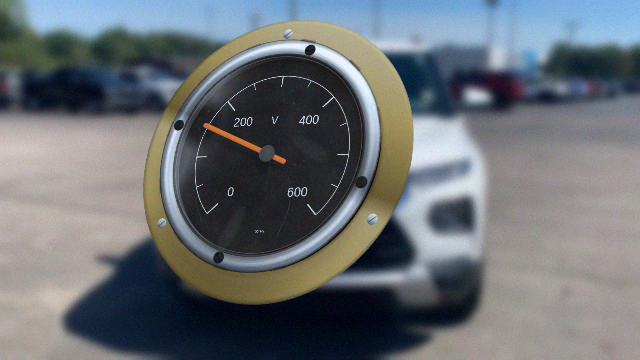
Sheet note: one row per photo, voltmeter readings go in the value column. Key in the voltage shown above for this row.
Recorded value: 150 V
